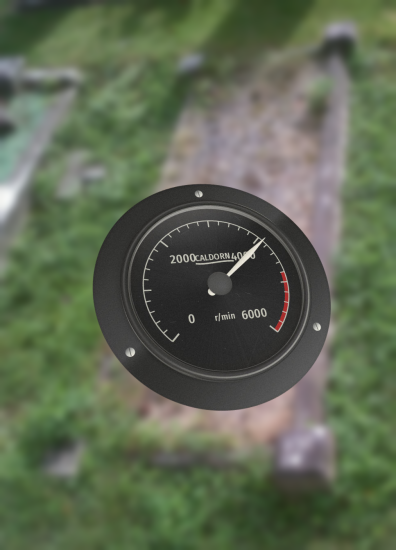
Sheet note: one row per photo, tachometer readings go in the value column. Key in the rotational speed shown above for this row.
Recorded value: 4100 rpm
